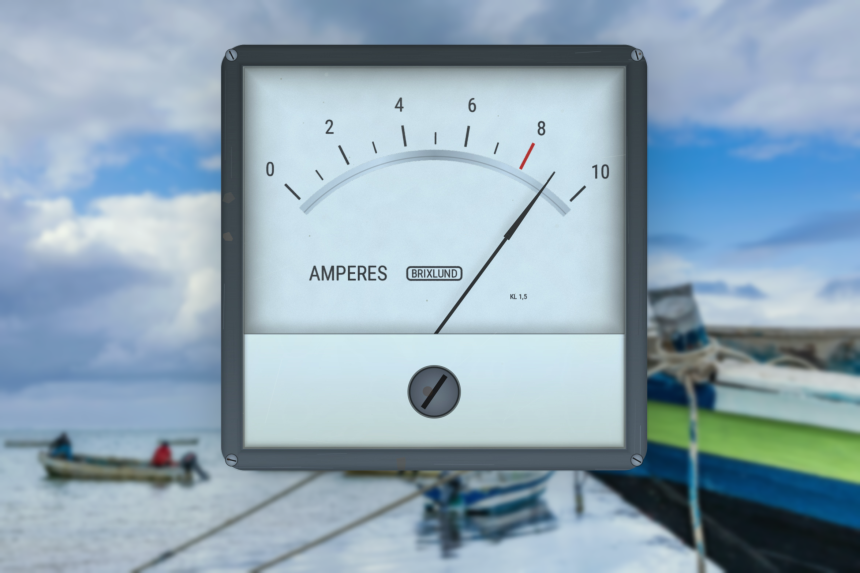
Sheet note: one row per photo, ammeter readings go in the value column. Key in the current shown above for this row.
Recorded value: 9 A
